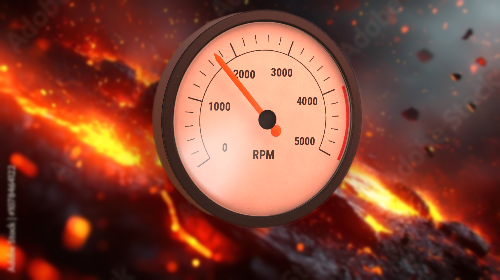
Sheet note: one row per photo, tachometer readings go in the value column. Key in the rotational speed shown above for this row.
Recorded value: 1700 rpm
